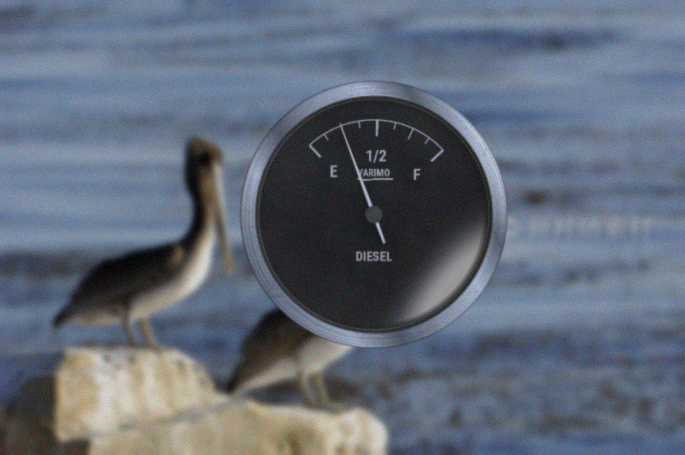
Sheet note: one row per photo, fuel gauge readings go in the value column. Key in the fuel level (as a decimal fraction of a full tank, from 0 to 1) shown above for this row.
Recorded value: 0.25
